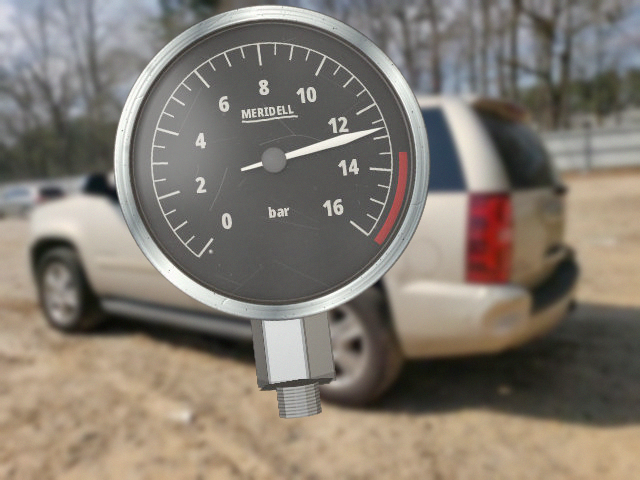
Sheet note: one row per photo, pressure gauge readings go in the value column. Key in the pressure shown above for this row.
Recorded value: 12.75 bar
